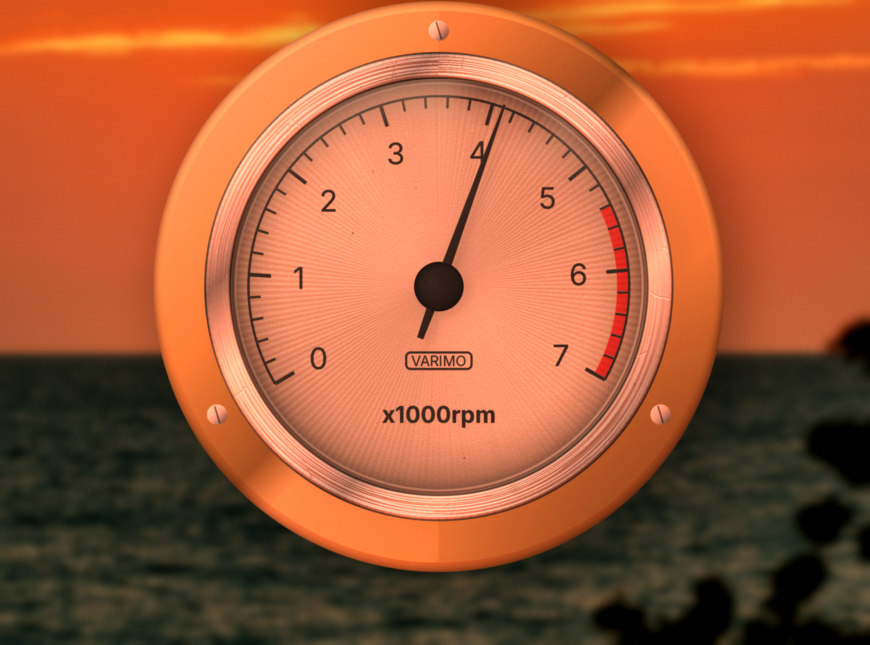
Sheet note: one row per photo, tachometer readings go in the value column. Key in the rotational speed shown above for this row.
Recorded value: 4100 rpm
